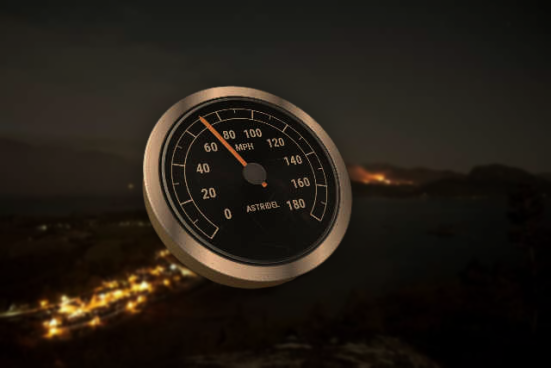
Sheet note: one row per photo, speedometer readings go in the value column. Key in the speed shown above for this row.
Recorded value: 70 mph
